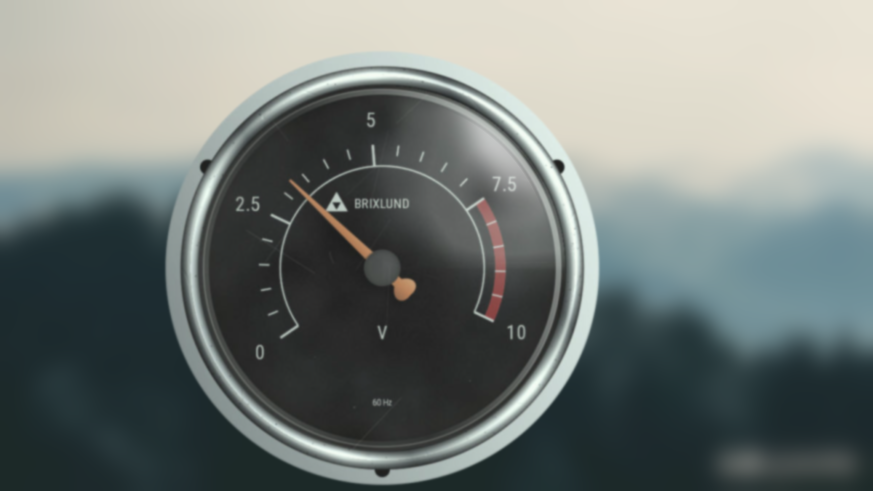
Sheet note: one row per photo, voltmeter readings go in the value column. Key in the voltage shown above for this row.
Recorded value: 3.25 V
